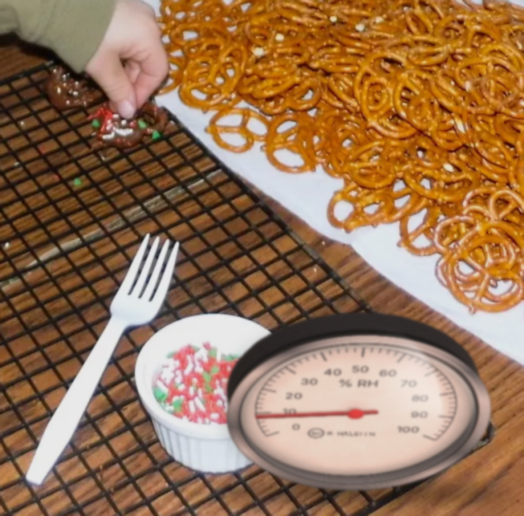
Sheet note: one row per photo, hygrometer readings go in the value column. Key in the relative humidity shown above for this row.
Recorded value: 10 %
